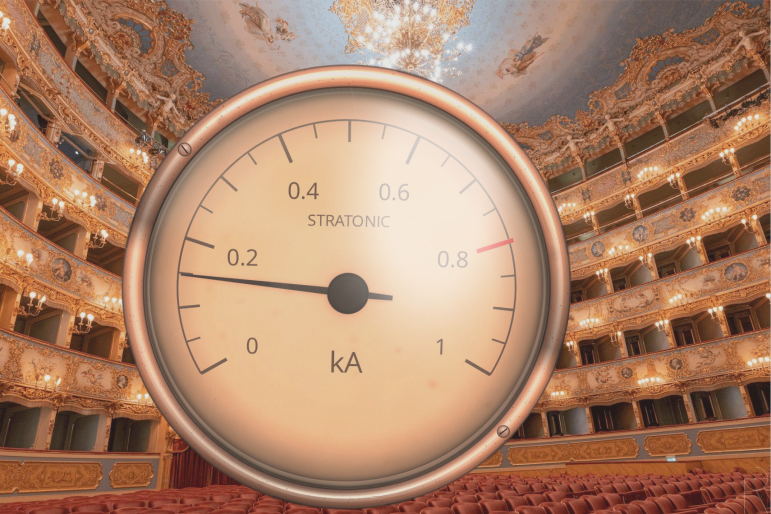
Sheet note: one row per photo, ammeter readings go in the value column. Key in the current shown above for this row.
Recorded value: 0.15 kA
